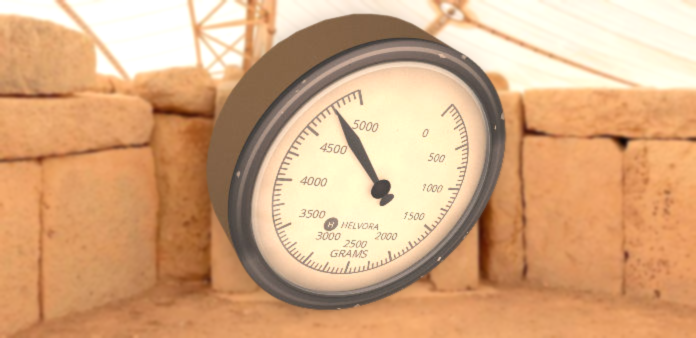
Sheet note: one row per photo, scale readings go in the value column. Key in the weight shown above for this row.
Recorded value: 4750 g
